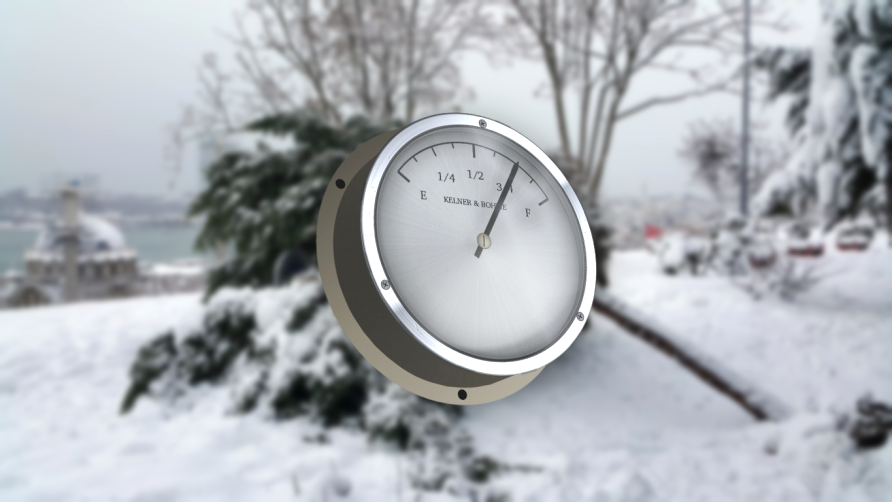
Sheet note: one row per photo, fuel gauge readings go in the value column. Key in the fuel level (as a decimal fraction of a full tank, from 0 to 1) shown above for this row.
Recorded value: 0.75
